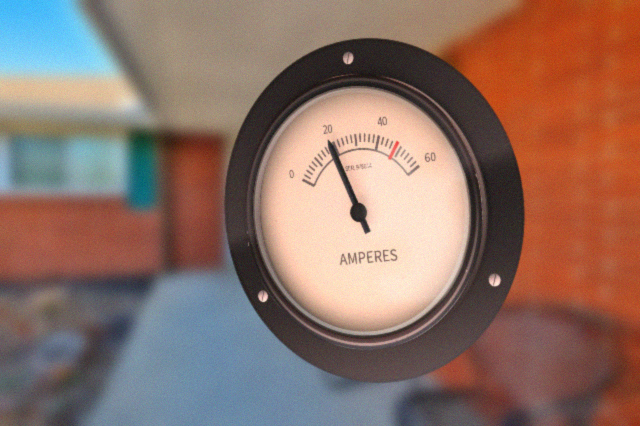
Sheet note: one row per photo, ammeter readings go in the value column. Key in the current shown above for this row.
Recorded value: 20 A
